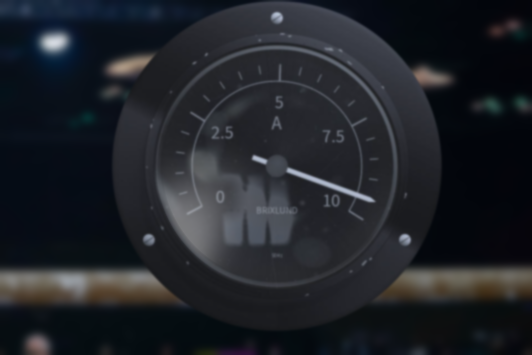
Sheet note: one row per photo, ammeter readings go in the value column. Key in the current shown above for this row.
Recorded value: 9.5 A
